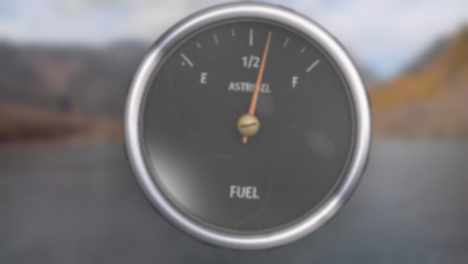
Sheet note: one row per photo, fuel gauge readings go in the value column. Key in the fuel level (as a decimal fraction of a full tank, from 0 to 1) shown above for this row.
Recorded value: 0.625
